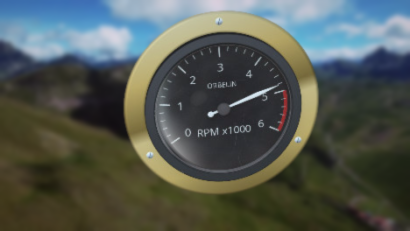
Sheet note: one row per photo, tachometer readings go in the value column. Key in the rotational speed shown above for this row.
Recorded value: 4800 rpm
